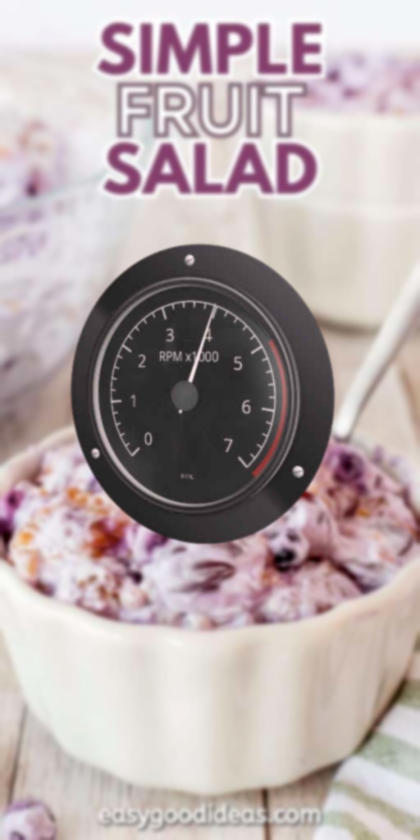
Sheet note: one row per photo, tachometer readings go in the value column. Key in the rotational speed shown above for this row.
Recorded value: 4000 rpm
